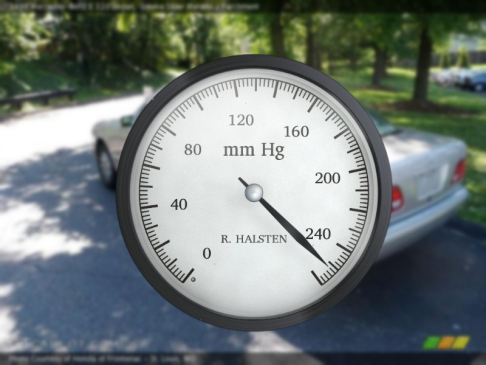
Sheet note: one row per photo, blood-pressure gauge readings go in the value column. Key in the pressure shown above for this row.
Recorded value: 252 mmHg
